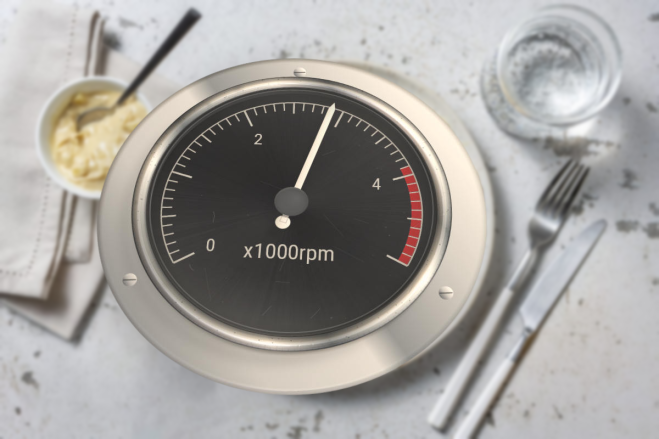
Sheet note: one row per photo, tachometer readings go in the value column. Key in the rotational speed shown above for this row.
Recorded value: 2900 rpm
